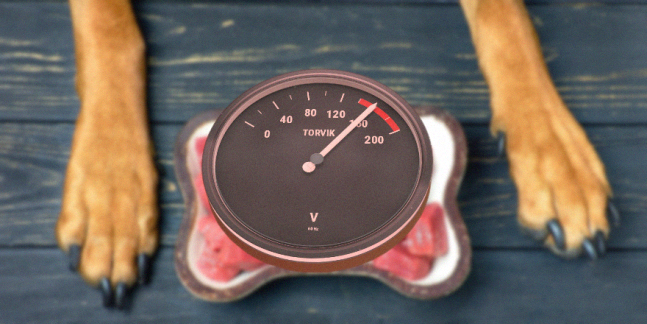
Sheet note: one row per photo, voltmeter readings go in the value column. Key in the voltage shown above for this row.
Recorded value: 160 V
